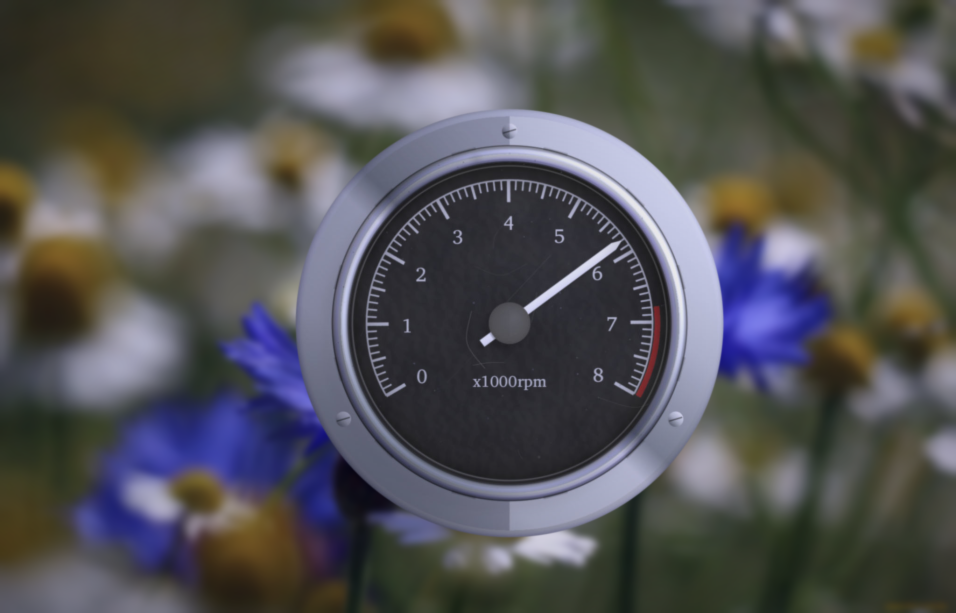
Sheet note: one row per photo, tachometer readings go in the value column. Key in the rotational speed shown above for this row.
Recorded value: 5800 rpm
